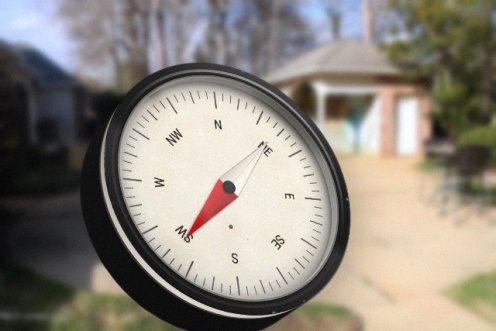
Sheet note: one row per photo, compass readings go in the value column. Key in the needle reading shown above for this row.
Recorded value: 222.5 °
